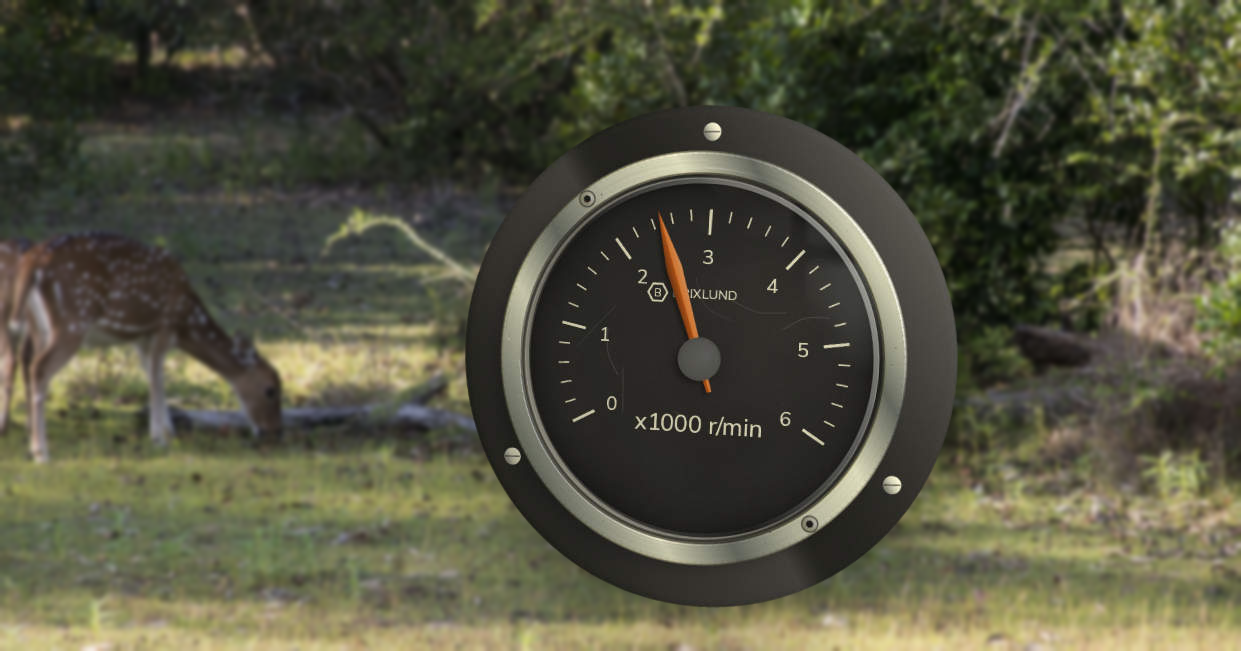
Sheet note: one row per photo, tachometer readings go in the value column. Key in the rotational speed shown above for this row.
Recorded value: 2500 rpm
